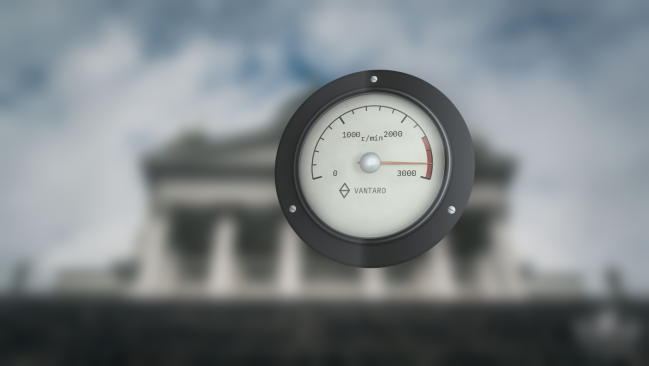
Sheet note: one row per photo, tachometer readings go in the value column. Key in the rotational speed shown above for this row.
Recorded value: 2800 rpm
